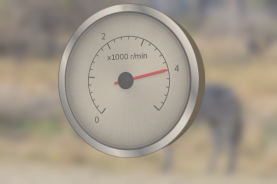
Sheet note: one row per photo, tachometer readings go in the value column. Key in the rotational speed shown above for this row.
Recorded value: 4000 rpm
